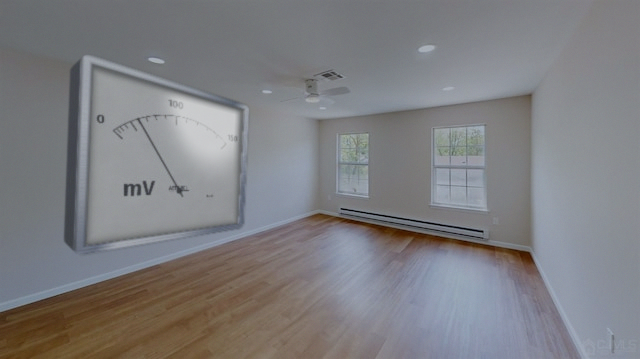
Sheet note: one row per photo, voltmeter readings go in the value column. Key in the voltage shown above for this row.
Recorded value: 60 mV
